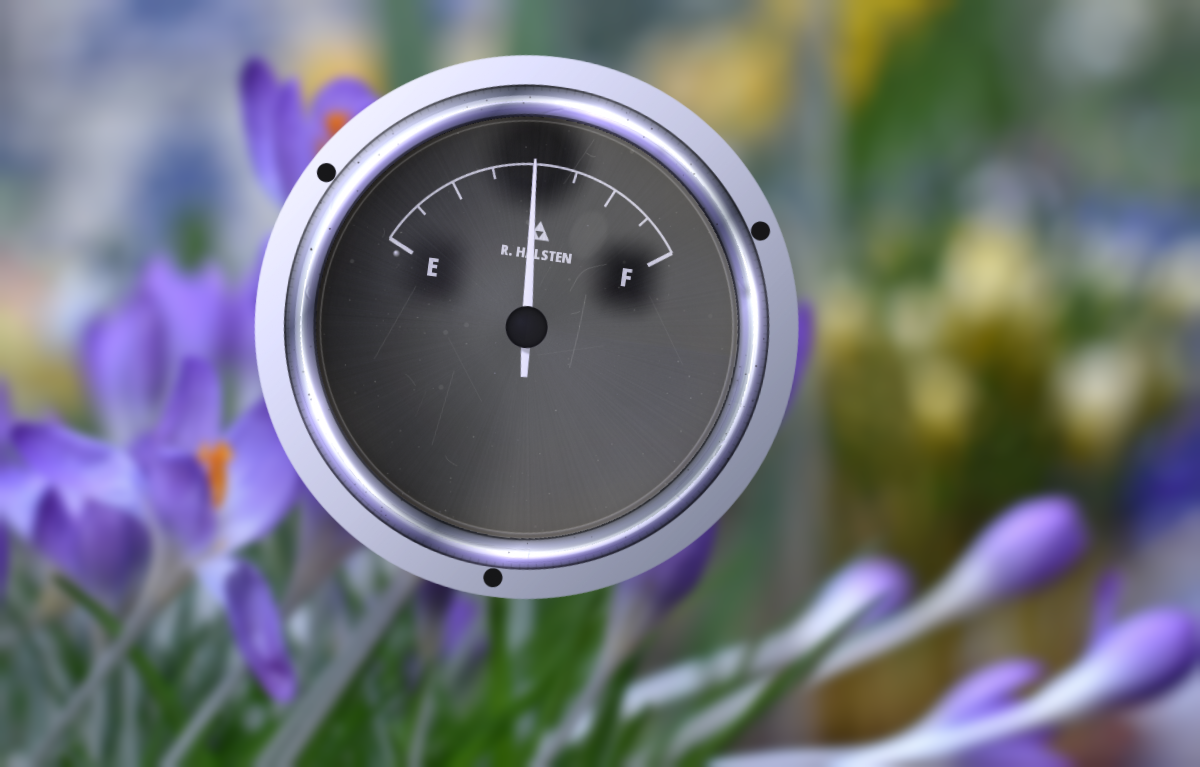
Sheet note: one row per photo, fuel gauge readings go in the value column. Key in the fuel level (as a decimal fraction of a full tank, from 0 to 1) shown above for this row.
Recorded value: 0.5
